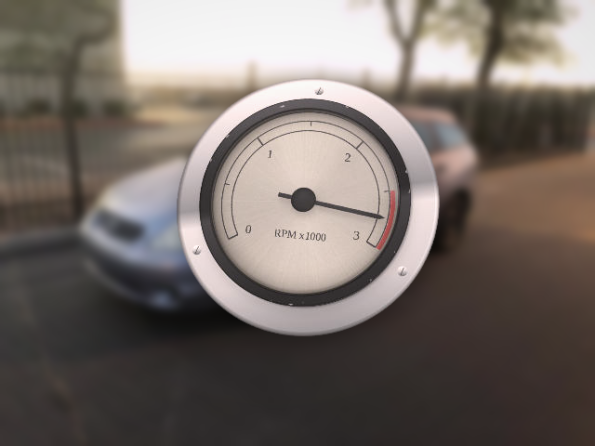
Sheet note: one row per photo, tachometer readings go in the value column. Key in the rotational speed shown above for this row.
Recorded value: 2750 rpm
